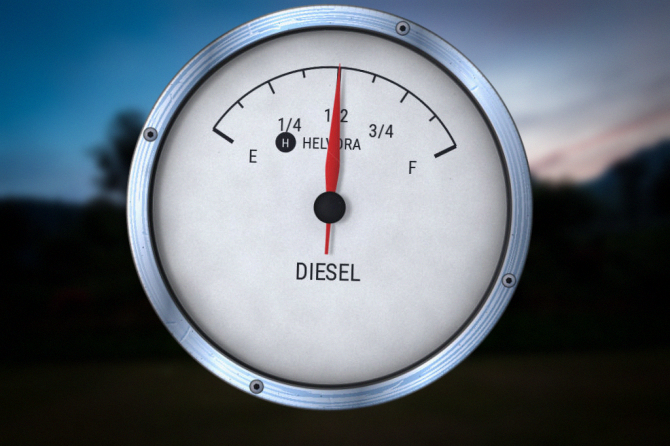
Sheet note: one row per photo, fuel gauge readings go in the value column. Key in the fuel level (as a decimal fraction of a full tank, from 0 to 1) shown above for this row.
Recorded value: 0.5
